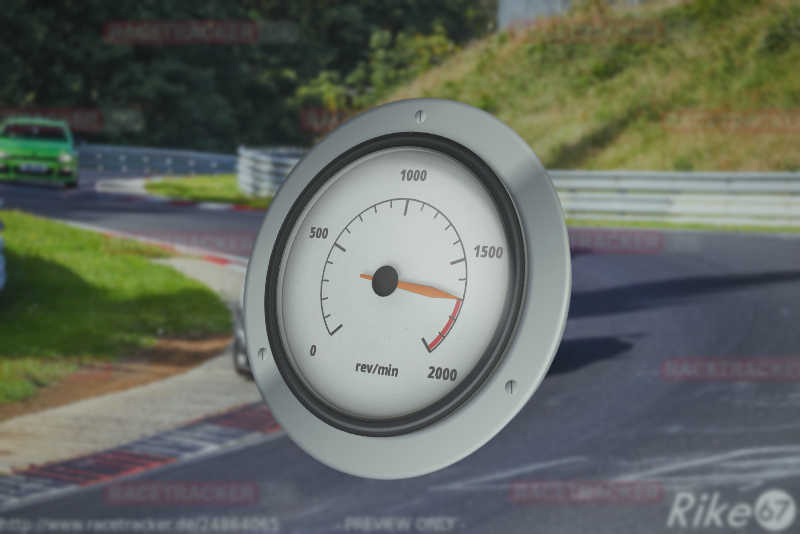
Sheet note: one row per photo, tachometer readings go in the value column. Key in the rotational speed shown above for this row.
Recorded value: 1700 rpm
